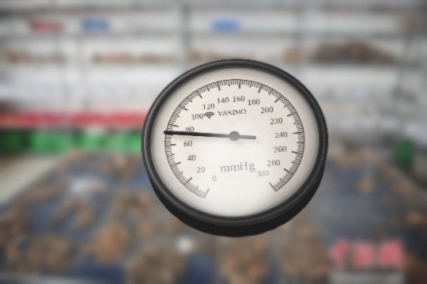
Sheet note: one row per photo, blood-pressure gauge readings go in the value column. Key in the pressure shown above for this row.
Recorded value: 70 mmHg
